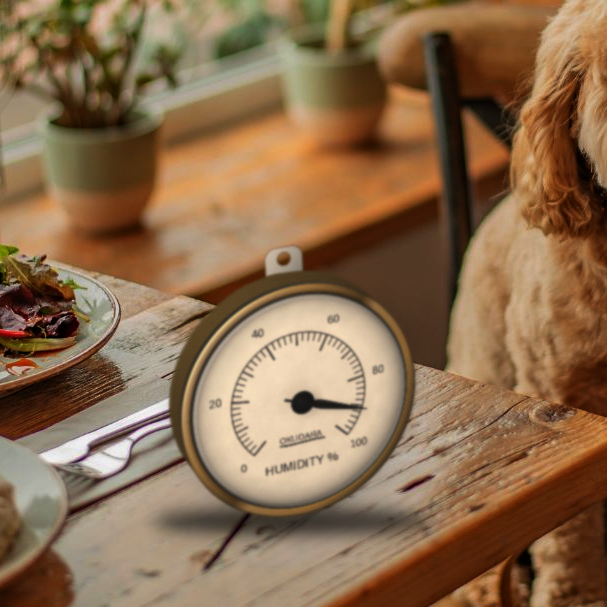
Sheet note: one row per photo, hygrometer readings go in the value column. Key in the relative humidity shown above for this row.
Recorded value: 90 %
